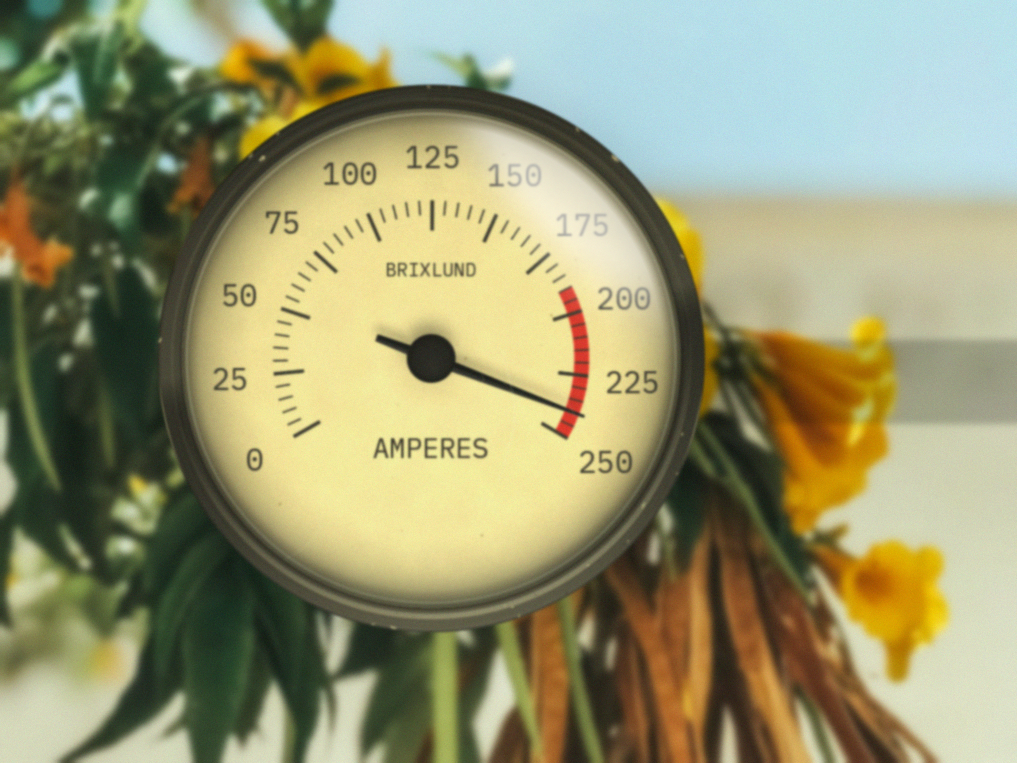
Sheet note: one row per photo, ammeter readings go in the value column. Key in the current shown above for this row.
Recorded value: 240 A
